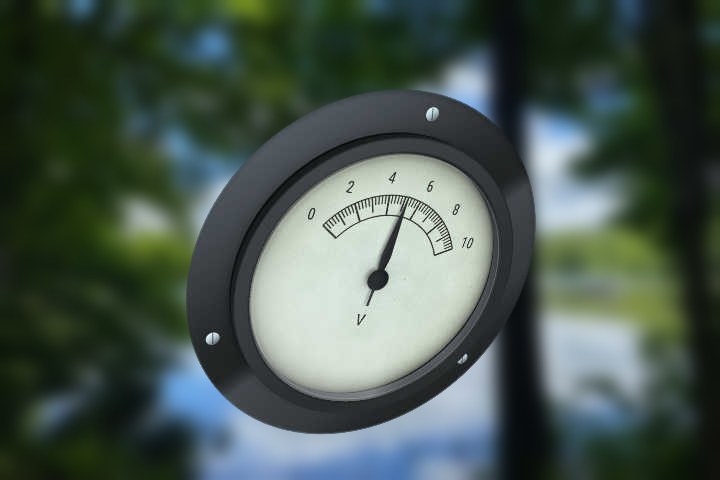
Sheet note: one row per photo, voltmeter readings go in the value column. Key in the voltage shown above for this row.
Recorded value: 5 V
